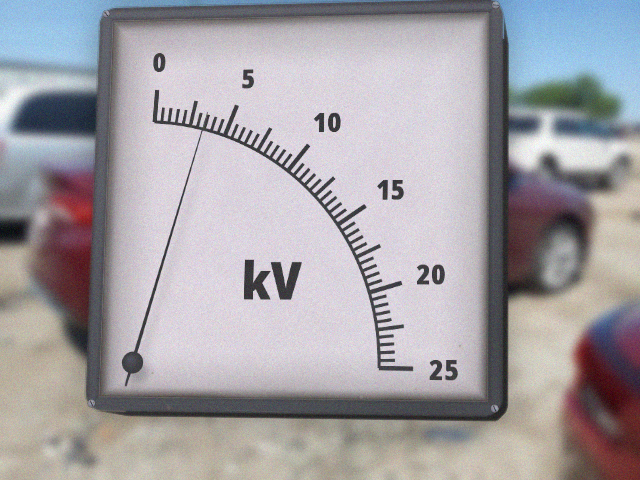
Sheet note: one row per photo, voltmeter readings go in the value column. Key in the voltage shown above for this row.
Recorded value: 3.5 kV
